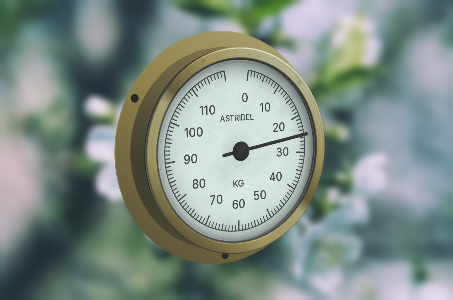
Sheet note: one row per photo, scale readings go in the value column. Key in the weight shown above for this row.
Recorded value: 25 kg
